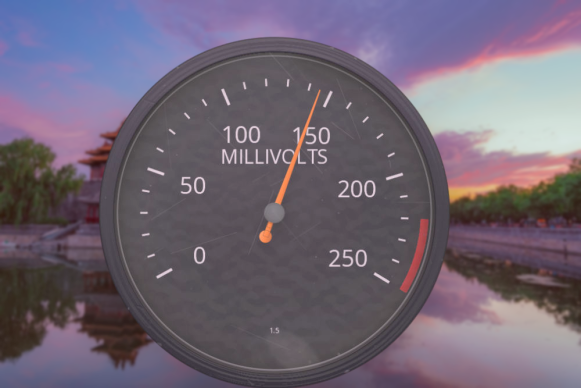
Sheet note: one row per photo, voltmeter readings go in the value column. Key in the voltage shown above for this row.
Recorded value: 145 mV
